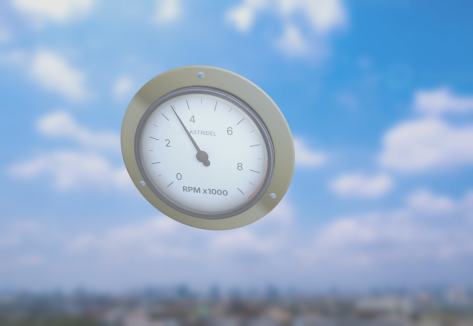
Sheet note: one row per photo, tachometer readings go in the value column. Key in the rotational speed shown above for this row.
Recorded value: 3500 rpm
